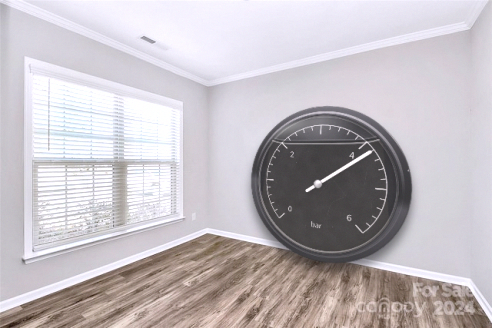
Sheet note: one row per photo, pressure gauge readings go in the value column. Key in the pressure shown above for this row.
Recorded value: 4.2 bar
